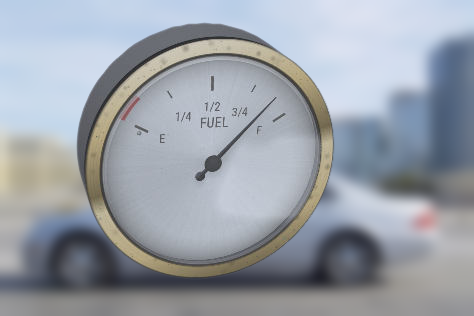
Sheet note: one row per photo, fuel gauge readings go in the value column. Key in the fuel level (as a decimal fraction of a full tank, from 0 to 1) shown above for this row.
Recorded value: 0.875
